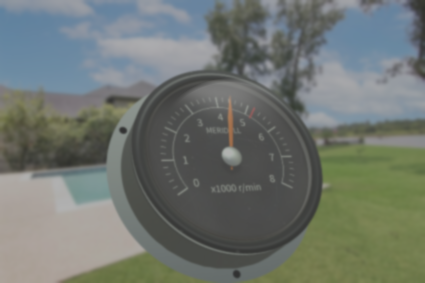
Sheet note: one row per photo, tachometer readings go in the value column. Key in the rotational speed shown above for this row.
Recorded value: 4400 rpm
